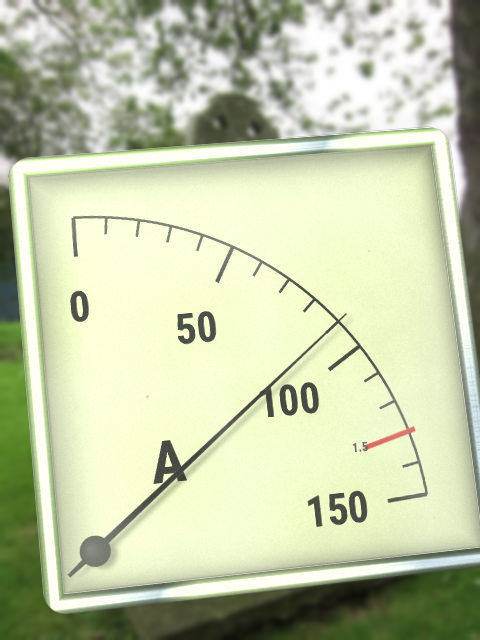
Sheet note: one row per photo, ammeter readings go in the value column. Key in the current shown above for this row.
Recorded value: 90 A
